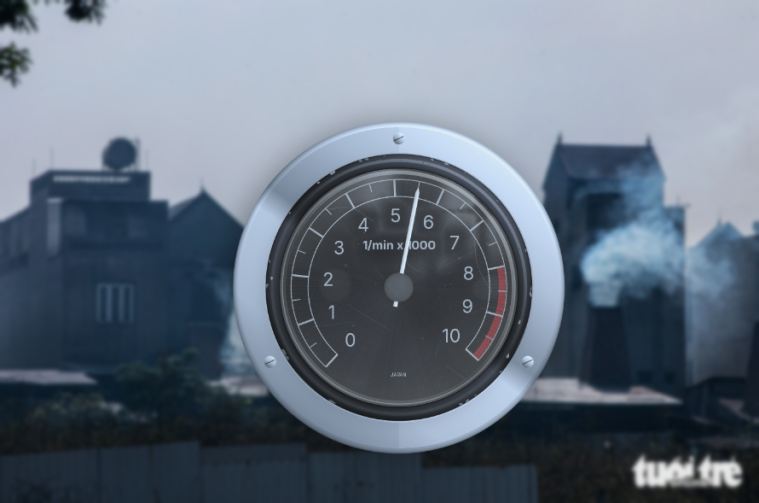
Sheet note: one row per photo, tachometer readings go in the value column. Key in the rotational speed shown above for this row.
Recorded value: 5500 rpm
